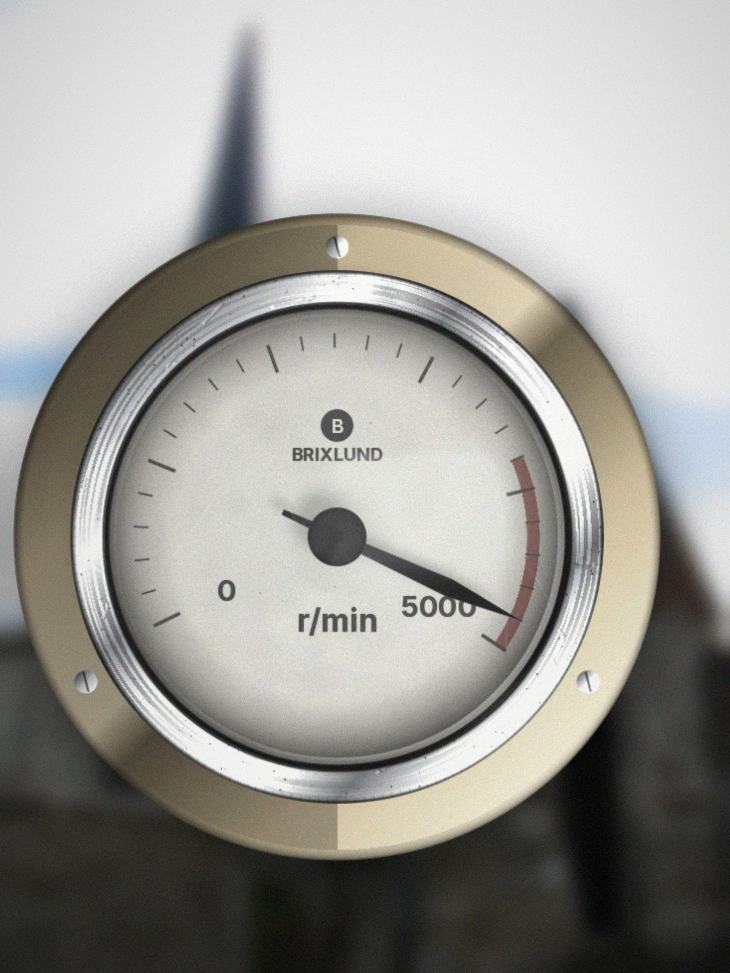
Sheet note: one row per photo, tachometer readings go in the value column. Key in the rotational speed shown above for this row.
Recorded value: 4800 rpm
